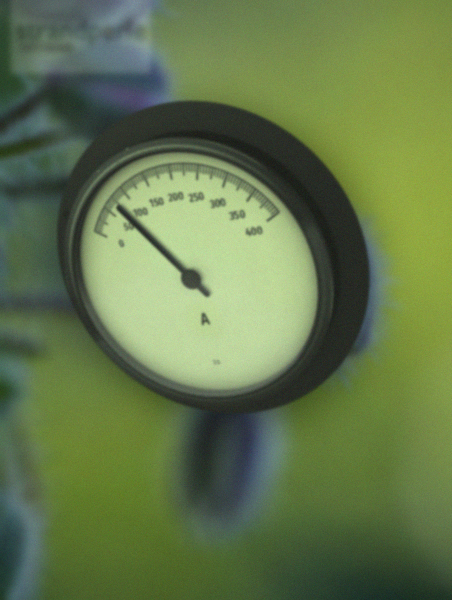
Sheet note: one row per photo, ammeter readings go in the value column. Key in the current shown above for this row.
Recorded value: 75 A
